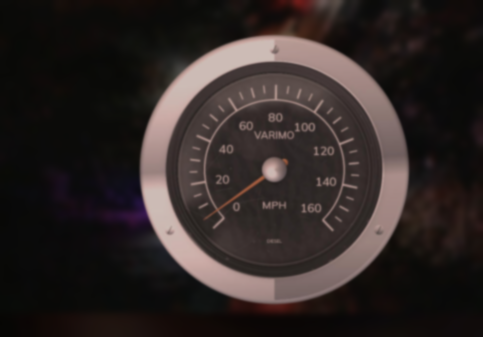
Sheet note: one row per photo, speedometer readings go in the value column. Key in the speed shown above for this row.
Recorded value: 5 mph
